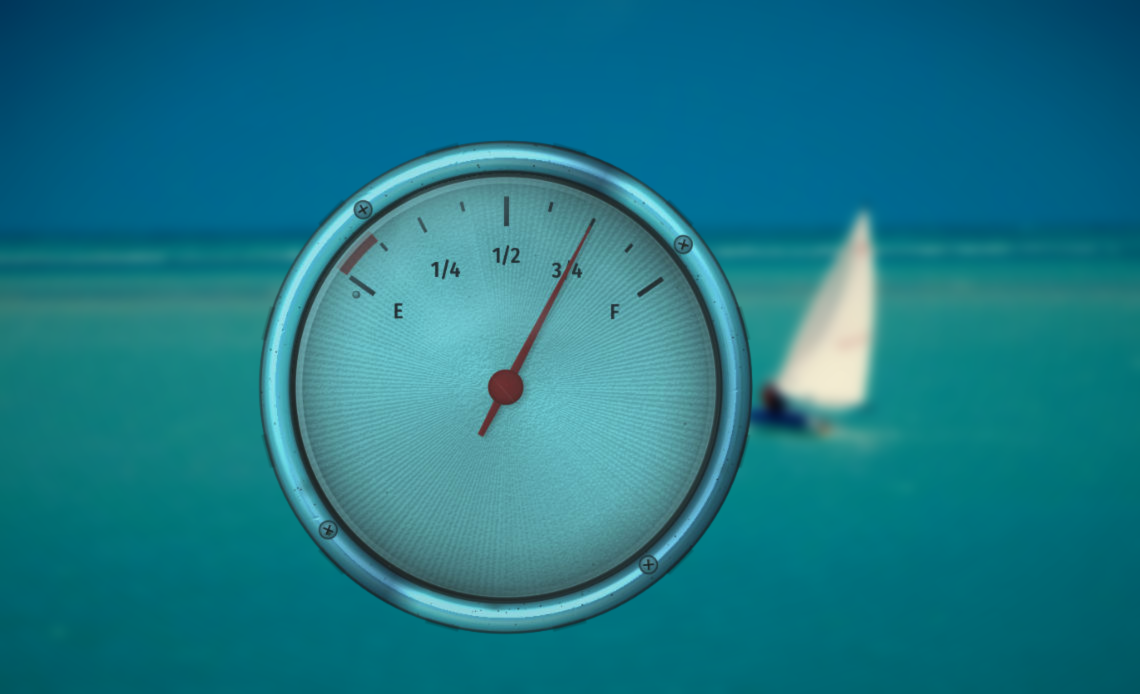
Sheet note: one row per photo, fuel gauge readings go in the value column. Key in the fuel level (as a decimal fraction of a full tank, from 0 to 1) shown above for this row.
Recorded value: 0.75
